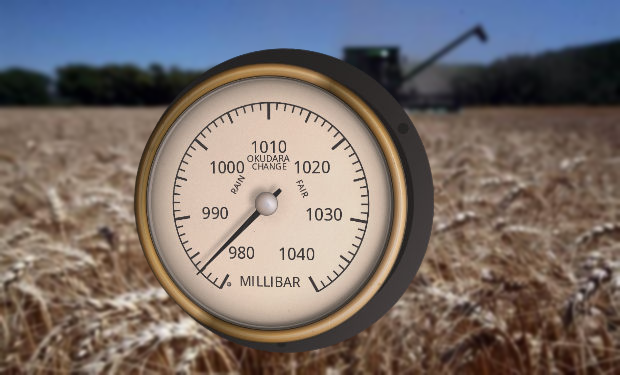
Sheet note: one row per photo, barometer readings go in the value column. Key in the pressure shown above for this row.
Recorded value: 983 mbar
